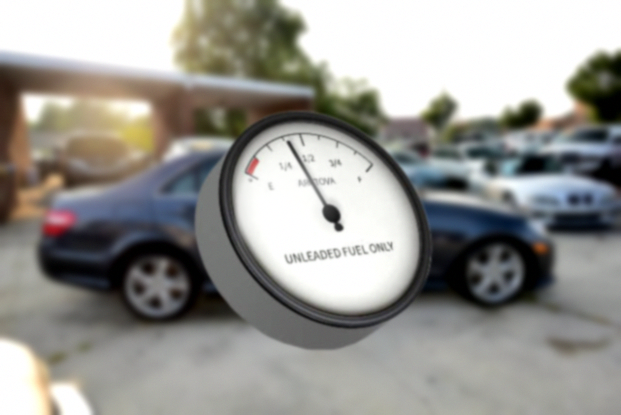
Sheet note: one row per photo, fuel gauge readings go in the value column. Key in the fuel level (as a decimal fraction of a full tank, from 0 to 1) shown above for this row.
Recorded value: 0.375
